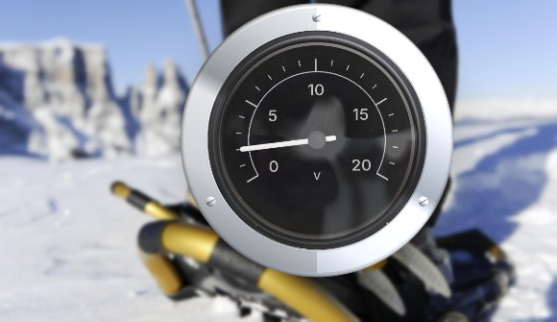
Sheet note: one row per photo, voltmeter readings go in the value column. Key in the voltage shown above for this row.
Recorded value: 2 V
